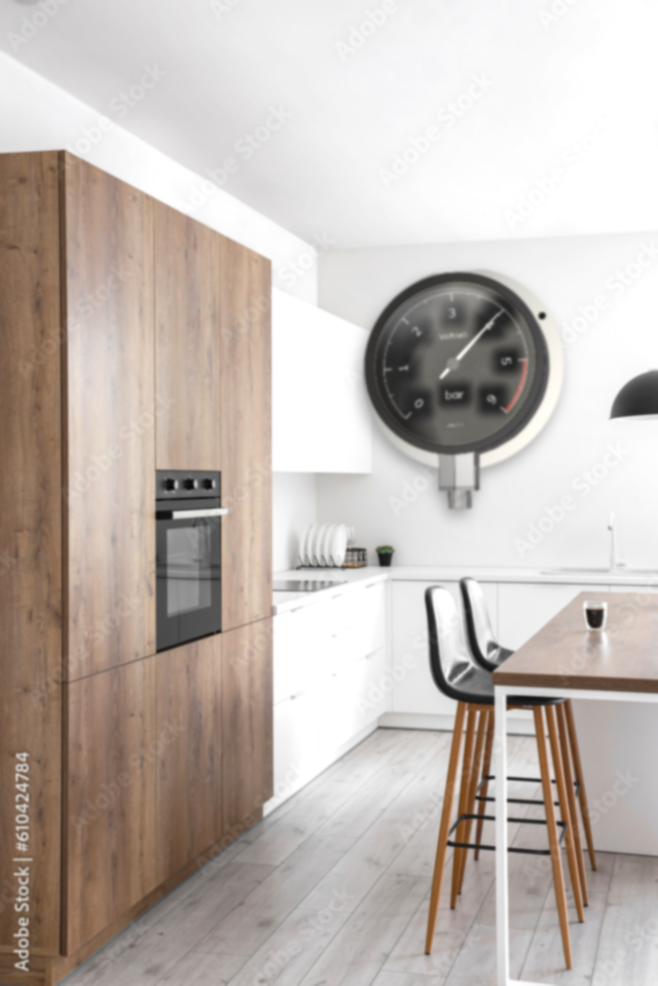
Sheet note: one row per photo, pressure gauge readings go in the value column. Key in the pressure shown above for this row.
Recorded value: 4 bar
